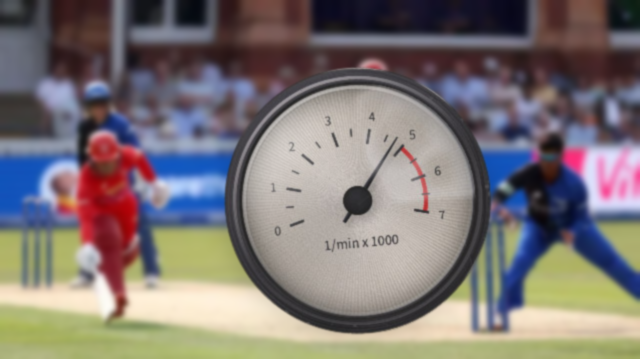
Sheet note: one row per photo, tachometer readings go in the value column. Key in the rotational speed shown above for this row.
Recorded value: 4750 rpm
